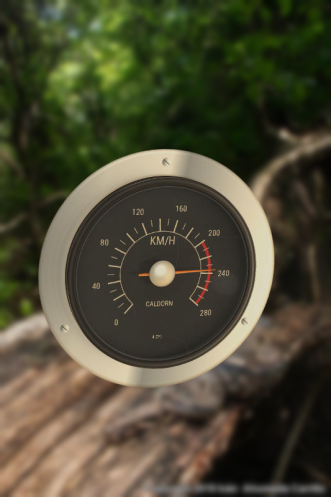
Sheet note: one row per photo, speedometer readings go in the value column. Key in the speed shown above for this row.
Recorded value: 235 km/h
